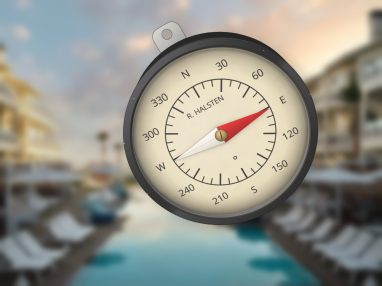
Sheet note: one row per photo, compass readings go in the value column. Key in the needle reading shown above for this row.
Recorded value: 90 °
